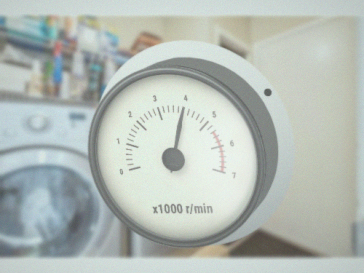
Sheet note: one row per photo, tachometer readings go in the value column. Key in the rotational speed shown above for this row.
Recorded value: 4000 rpm
